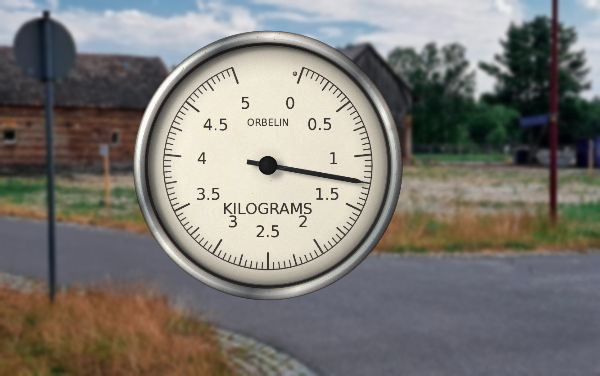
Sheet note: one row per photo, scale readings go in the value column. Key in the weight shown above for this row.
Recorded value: 1.25 kg
